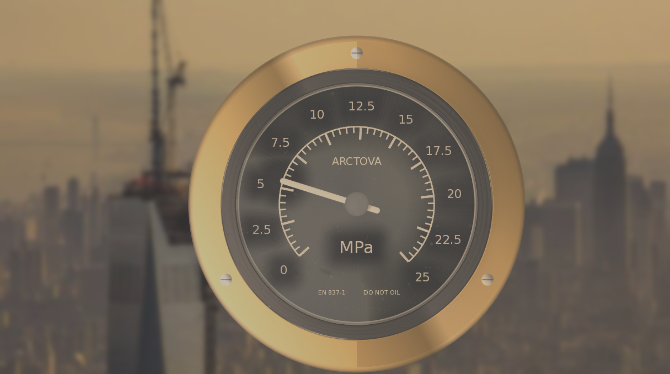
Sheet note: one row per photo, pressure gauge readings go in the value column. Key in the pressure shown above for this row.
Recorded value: 5.5 MPa
